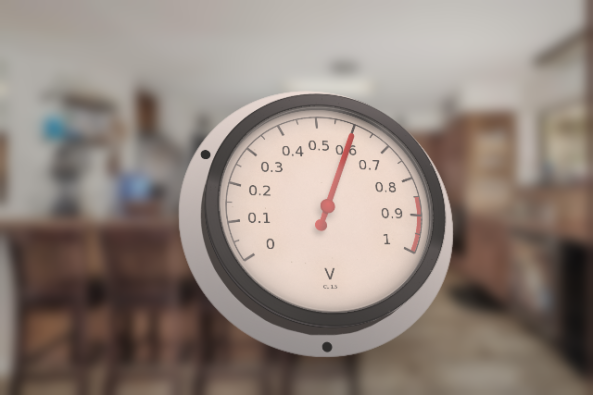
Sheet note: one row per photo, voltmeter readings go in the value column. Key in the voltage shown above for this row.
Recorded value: 0.6 V
